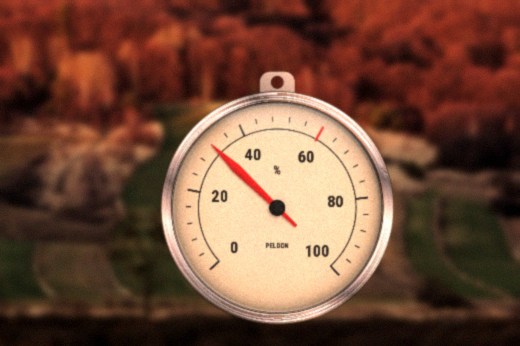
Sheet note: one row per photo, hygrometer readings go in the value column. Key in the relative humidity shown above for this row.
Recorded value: 32 %
